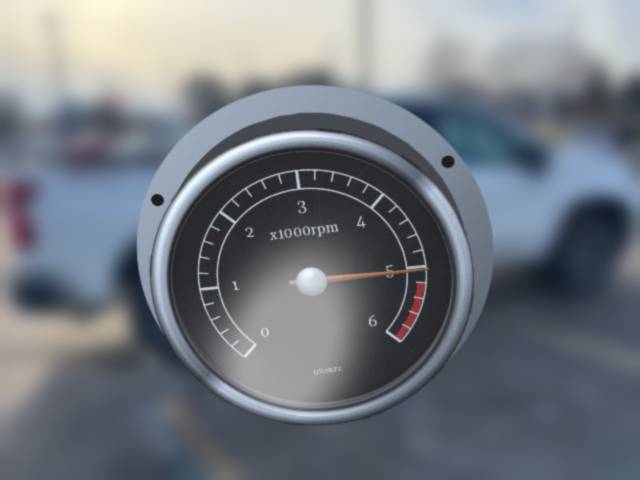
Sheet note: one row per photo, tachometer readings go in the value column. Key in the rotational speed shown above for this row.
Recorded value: 5000 rpm
